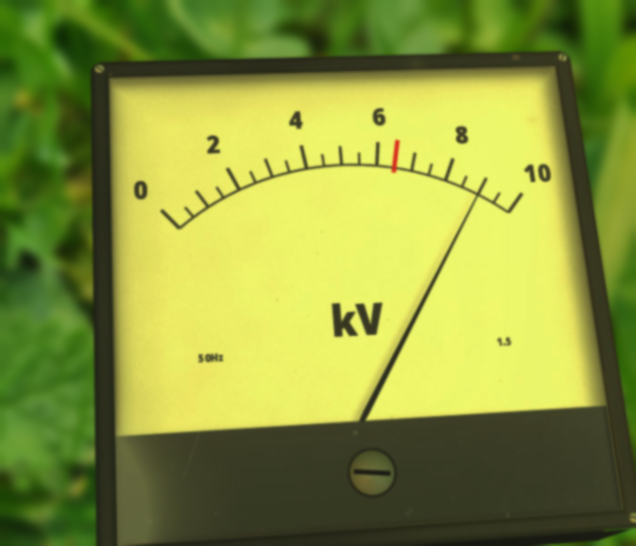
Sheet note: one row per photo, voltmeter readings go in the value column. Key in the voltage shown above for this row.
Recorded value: 9 kV
